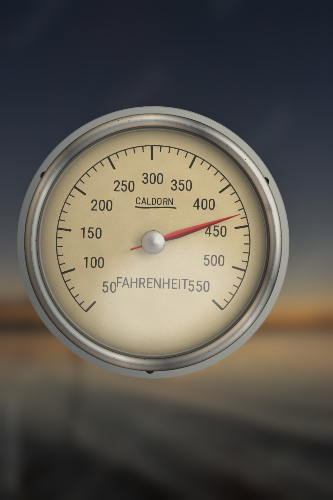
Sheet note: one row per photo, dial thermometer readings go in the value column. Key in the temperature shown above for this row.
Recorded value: 435 °F
